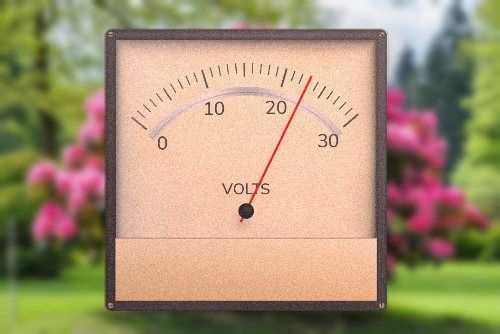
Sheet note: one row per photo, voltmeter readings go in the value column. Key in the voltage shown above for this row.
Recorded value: 23 V
